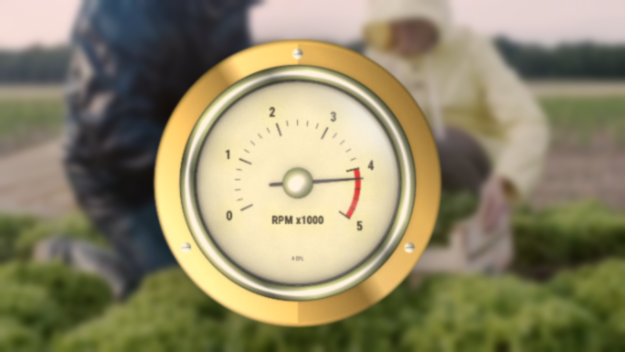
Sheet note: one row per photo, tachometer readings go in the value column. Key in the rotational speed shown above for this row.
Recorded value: 4200 rpm
